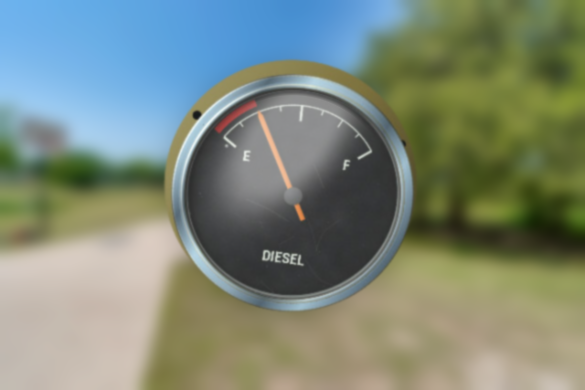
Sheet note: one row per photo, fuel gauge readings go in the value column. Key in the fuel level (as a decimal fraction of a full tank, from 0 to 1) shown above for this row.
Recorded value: 0.25
